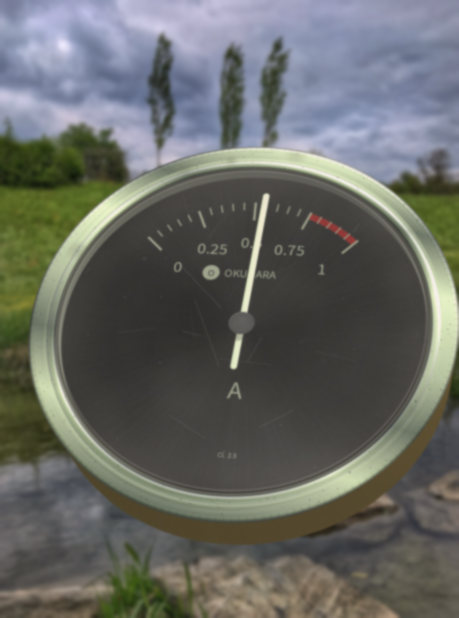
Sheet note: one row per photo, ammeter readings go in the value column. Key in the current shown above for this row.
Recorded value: 0.55 A
